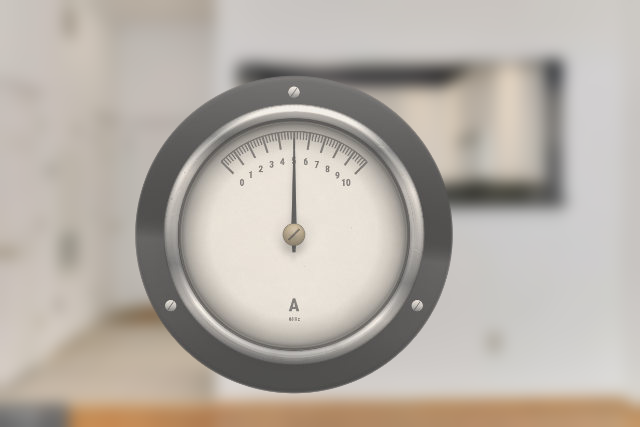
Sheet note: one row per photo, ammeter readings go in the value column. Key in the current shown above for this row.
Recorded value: 5 A
